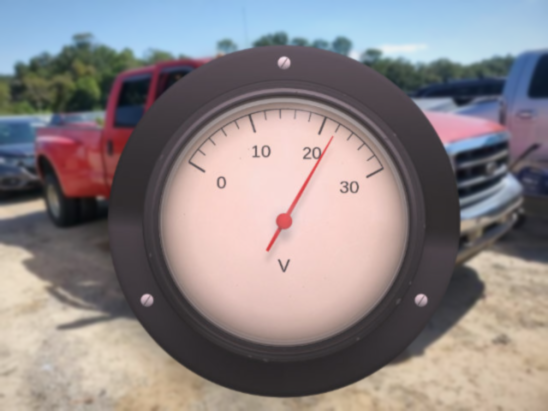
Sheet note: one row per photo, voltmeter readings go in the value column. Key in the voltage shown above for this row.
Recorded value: 22 V
